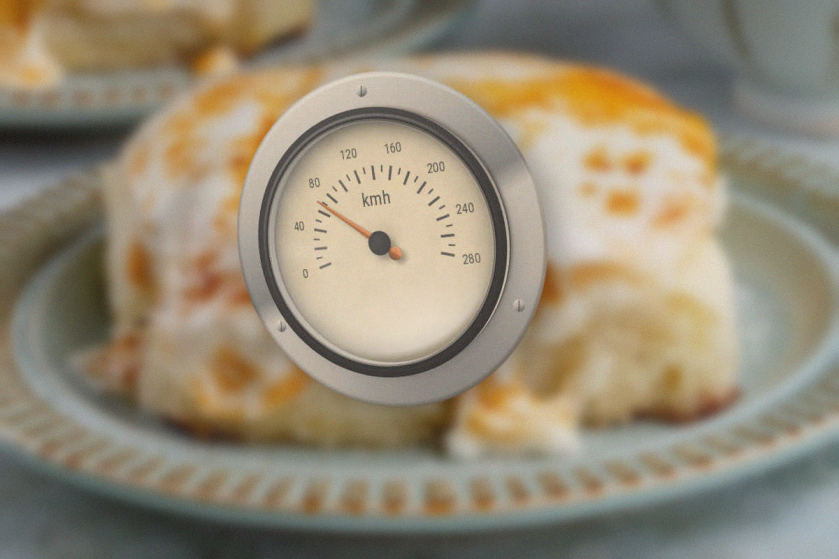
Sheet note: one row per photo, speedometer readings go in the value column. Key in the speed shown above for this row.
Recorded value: 70 km/h
